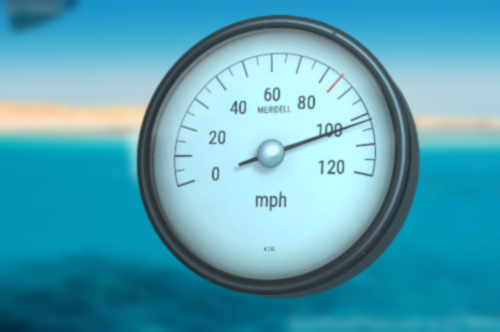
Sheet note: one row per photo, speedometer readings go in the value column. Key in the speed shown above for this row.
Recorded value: 102.5 mph
